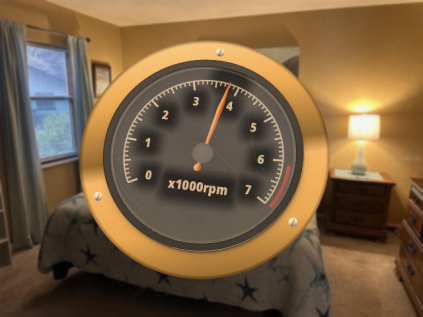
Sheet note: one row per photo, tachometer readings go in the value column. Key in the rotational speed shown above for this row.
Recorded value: 3800 rpm
